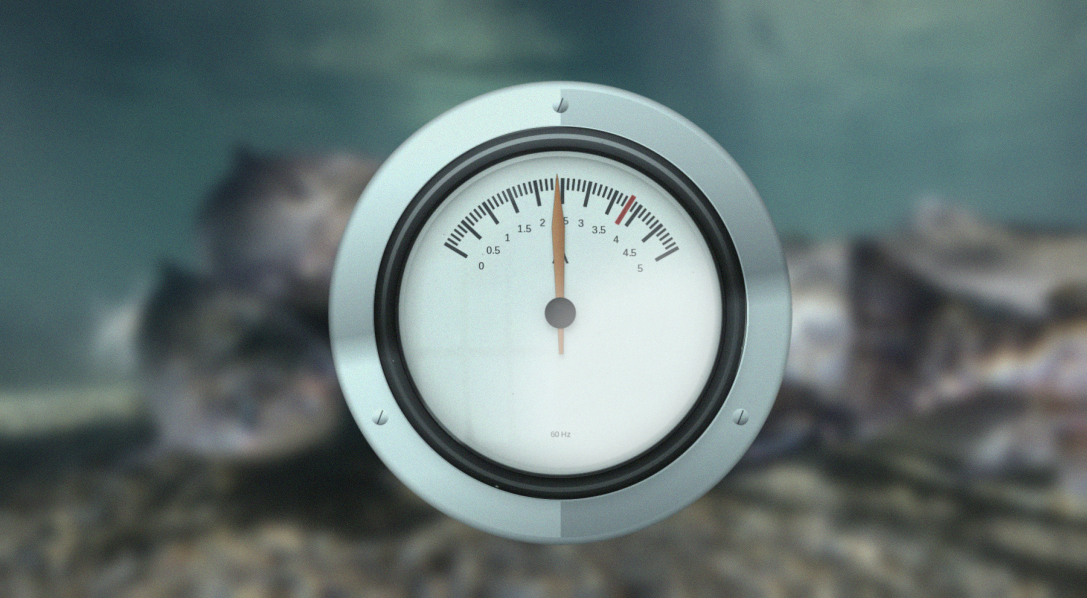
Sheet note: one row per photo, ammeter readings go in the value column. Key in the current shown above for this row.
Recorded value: 2.4 A
